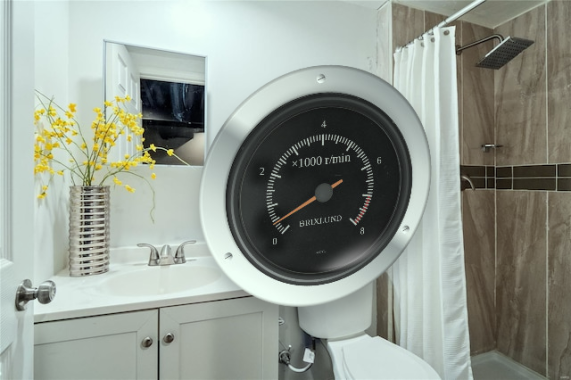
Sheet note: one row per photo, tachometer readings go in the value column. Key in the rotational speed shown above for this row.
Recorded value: 500 rpm
